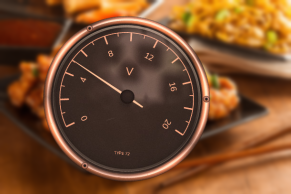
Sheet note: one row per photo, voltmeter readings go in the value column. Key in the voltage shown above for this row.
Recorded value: 5 V
